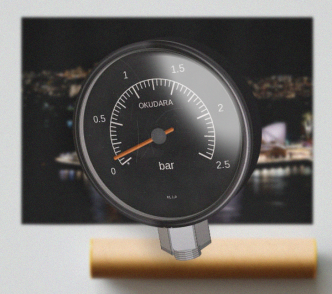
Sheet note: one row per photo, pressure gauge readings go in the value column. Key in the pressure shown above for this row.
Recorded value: 0.1 bar
